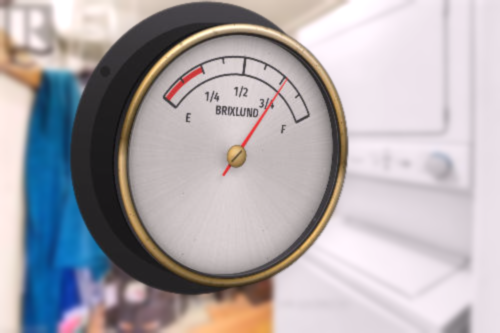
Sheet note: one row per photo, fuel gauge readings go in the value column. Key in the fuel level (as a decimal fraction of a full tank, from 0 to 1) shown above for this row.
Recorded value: 0.75
